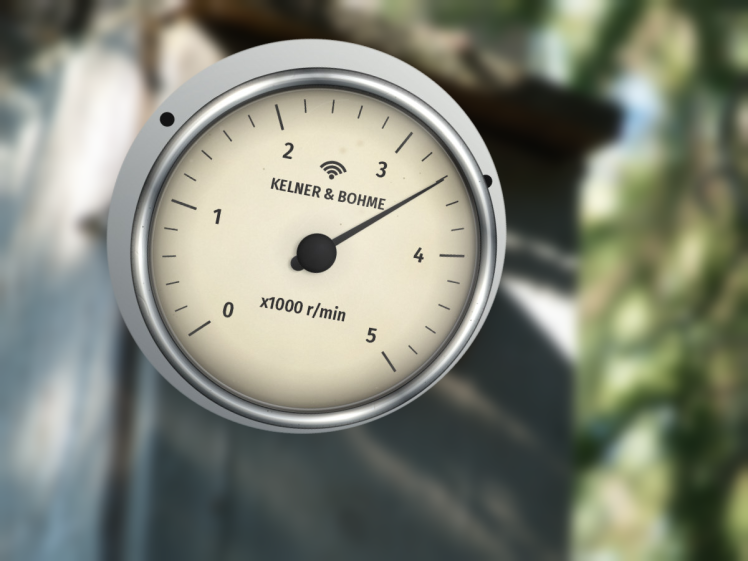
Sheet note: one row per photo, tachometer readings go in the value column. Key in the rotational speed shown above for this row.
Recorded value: 3400 rpm
